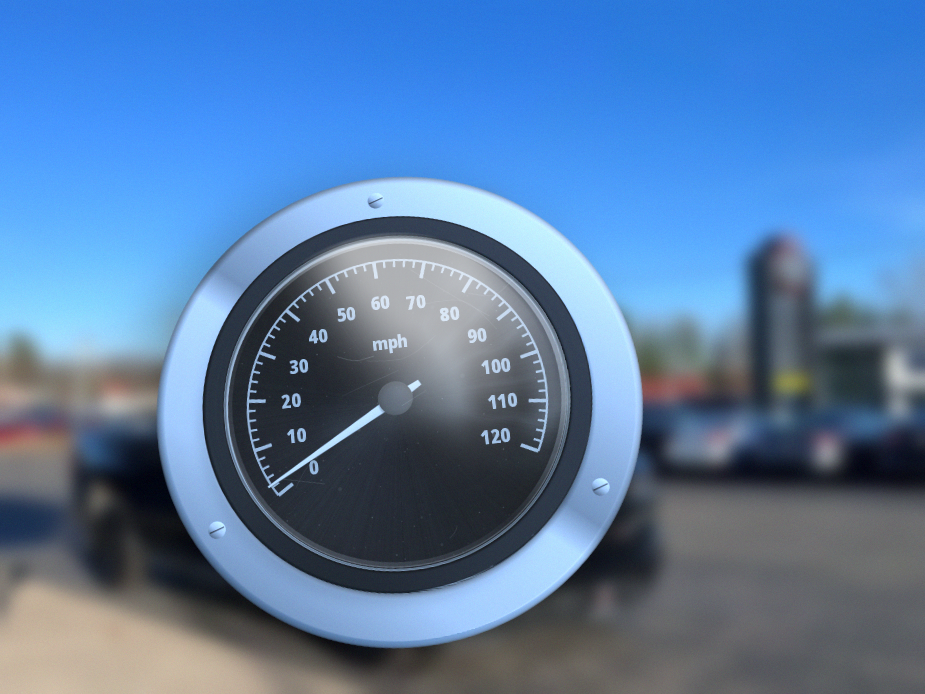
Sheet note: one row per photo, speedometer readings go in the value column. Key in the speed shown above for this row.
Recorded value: 2 mph
